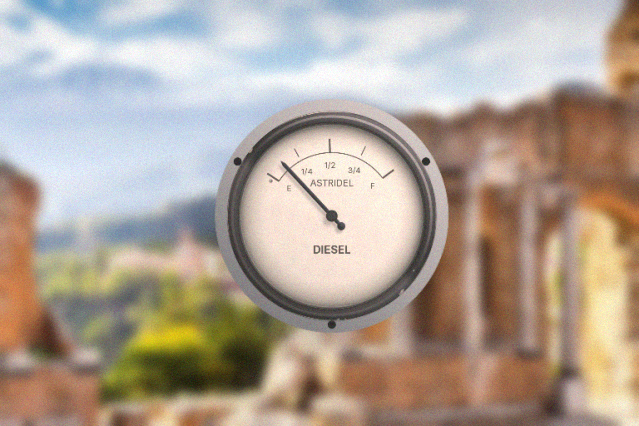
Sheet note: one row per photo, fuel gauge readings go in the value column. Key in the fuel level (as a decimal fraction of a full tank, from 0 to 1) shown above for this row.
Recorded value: 0.125
